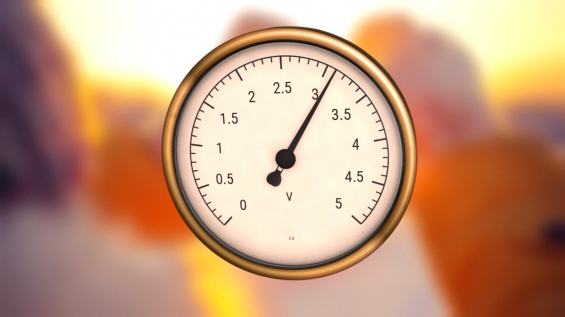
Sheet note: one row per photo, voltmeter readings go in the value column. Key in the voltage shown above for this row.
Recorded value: 3.1 V
